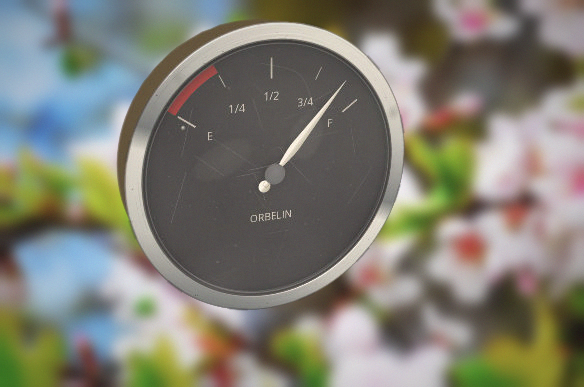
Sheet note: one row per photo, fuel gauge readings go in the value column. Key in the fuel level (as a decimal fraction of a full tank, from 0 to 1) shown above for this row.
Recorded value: 0.875
